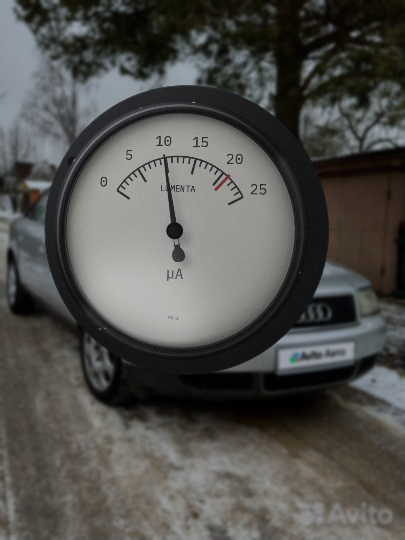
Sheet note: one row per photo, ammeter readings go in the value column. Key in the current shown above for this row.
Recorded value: 10 µA
